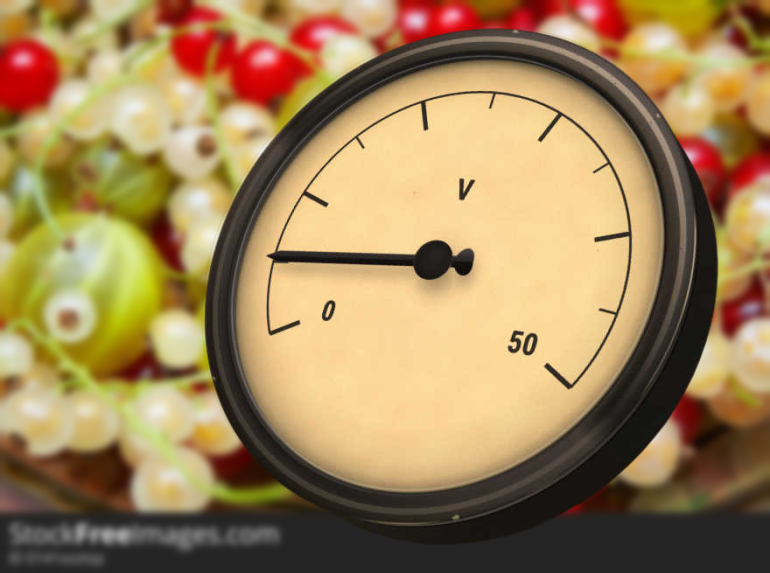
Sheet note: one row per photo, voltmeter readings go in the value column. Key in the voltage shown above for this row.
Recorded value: 5 V
